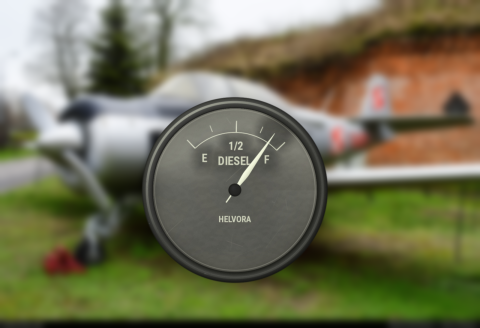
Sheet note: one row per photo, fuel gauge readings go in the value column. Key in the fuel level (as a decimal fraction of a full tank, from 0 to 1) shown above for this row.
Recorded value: 0.875
